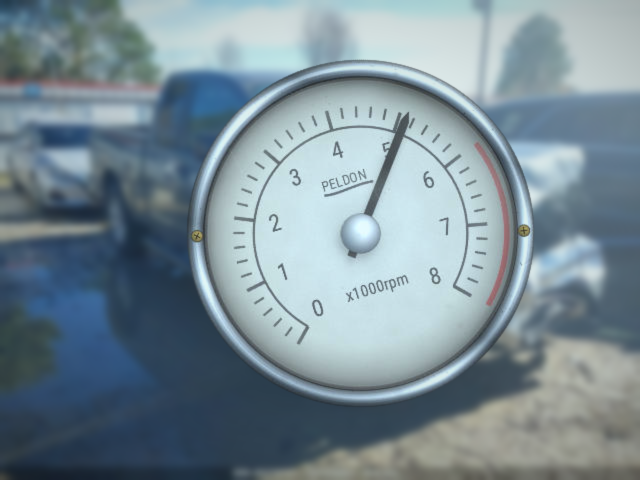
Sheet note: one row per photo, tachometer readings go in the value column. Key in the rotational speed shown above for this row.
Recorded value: 5100 rpm
